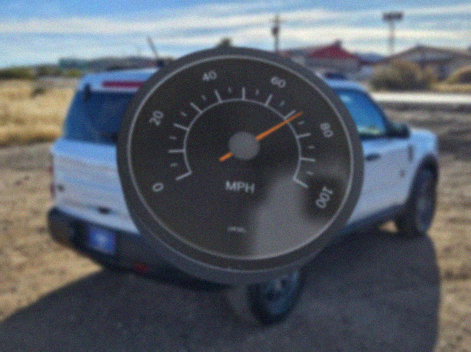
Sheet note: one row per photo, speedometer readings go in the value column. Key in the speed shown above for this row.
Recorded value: 72.5 mph
